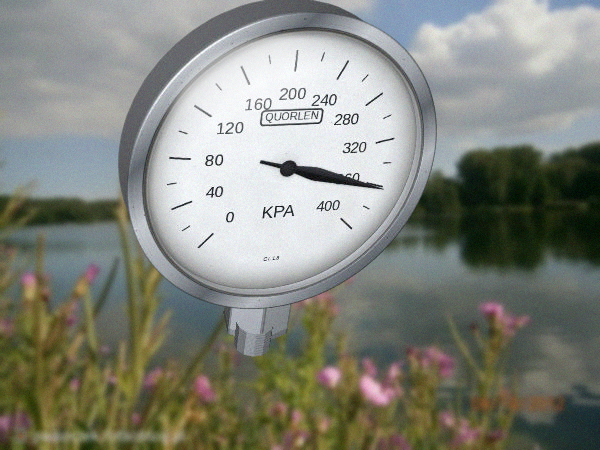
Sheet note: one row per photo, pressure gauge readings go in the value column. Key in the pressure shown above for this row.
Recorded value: 360 kPa
